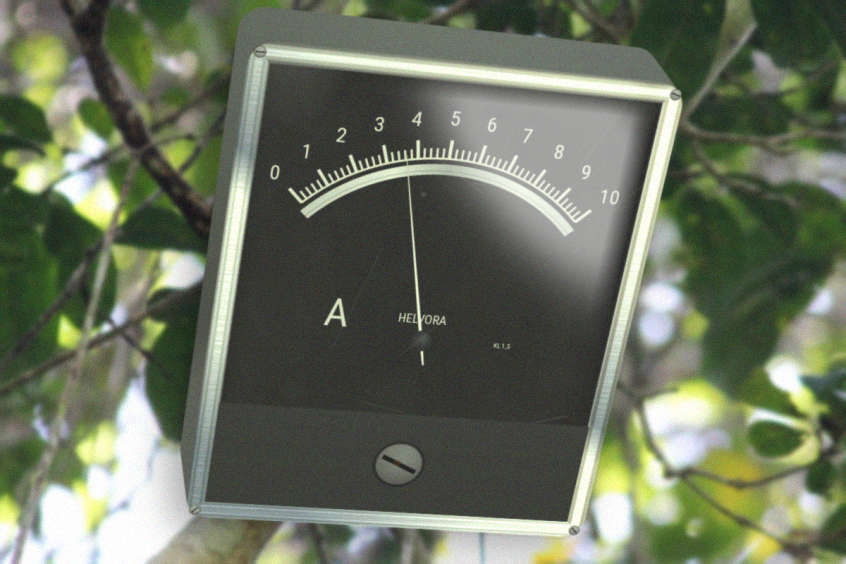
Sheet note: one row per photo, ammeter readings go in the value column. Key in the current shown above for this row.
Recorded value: 3.6 A
